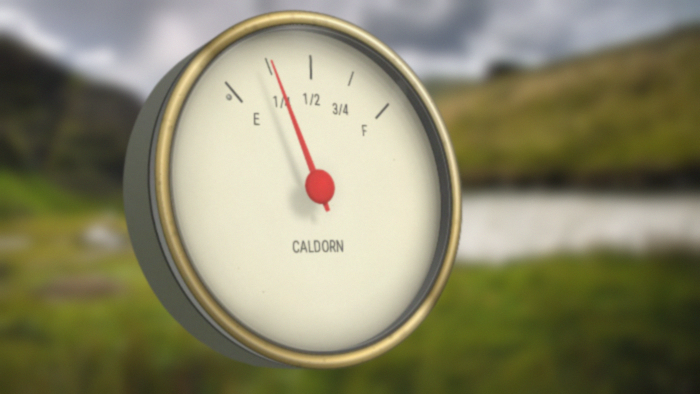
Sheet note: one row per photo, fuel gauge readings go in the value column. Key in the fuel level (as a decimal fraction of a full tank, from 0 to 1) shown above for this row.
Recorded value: 0.25
